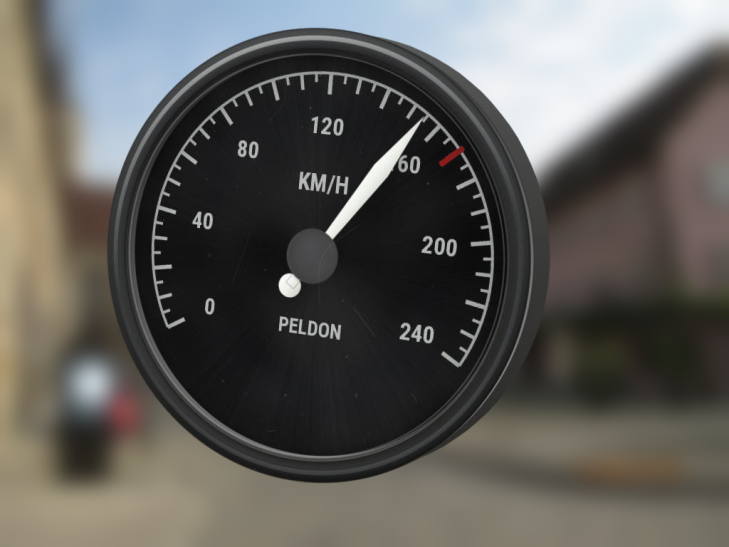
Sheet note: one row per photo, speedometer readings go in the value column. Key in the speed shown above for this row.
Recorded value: 155 km/h
